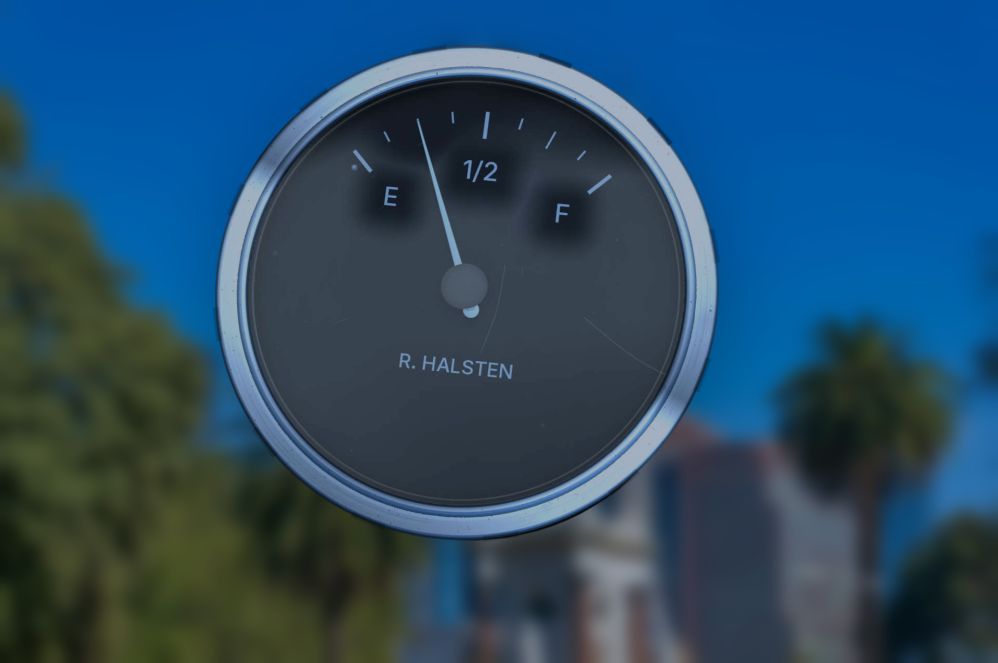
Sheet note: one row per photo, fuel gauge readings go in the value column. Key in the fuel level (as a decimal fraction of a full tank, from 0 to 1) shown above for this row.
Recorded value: 0.25
